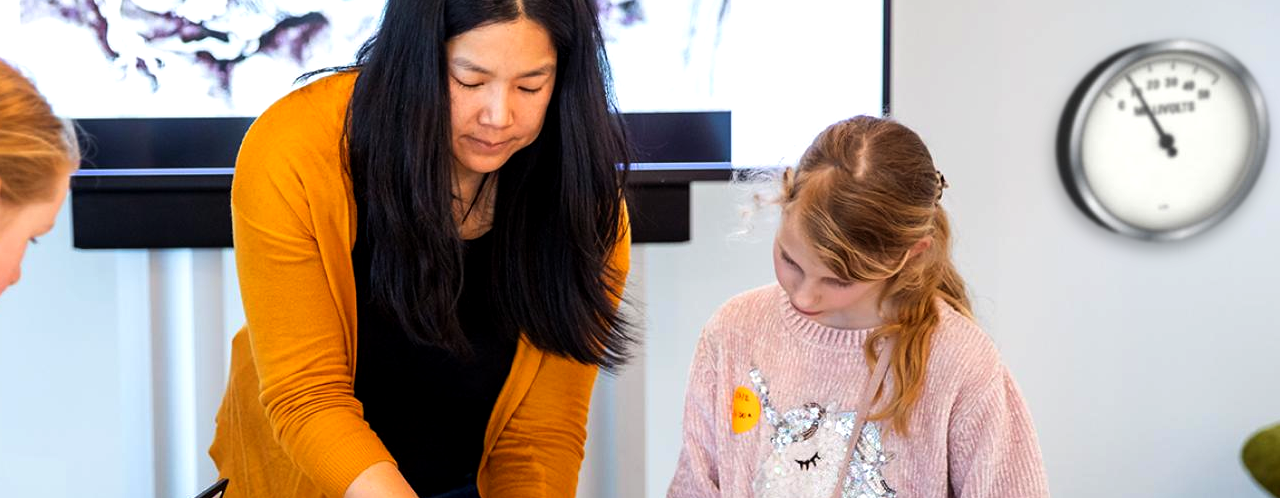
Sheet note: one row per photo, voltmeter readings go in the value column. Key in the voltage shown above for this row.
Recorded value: 10 mV
